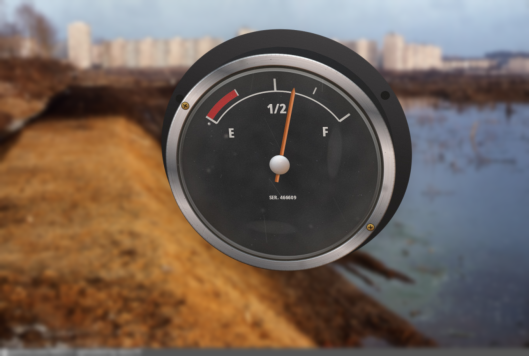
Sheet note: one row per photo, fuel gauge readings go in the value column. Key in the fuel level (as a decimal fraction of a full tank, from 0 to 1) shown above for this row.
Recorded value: 0.625
